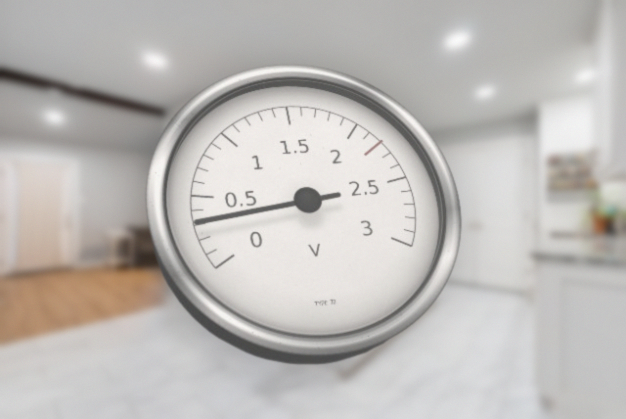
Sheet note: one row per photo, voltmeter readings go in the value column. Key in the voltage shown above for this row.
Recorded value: 0.3 V
